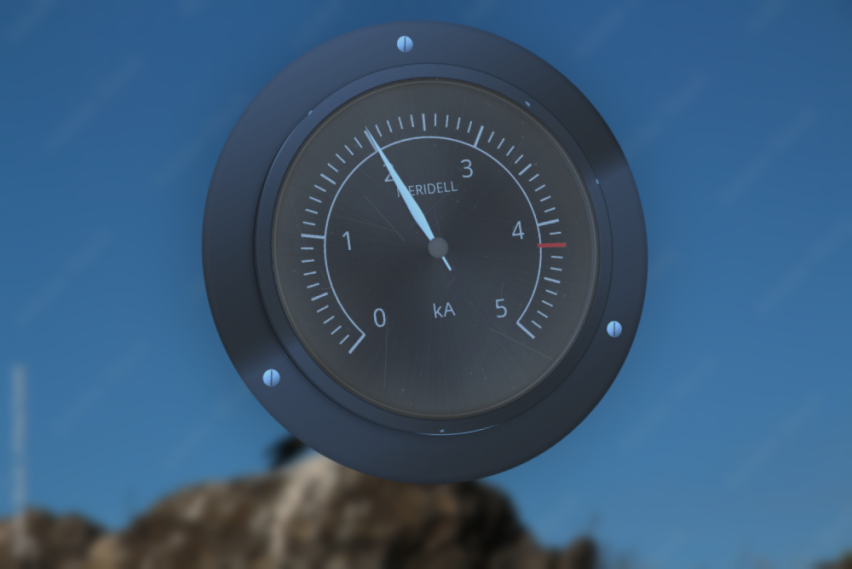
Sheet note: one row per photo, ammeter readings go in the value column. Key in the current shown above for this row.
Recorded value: 2 kA
